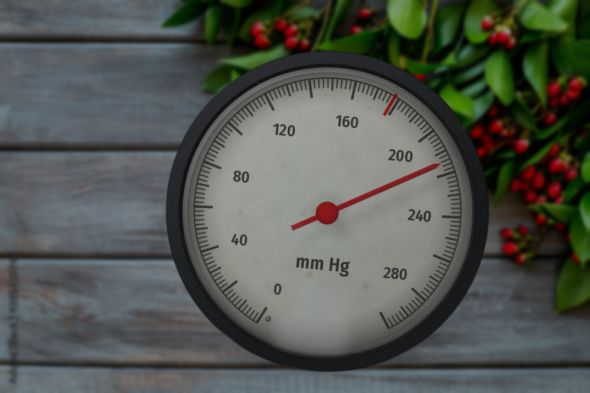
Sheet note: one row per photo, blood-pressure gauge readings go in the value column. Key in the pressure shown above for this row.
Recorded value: 214 mmHg
